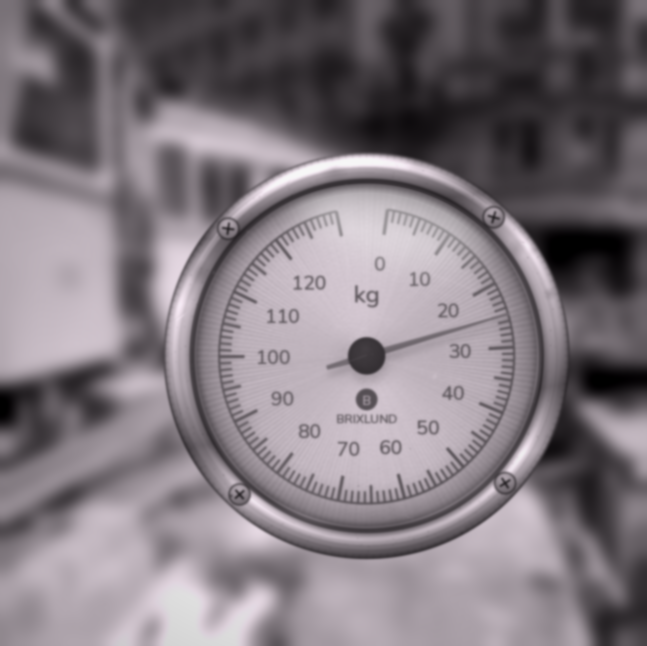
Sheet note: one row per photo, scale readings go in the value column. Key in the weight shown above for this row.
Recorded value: 25 kg
